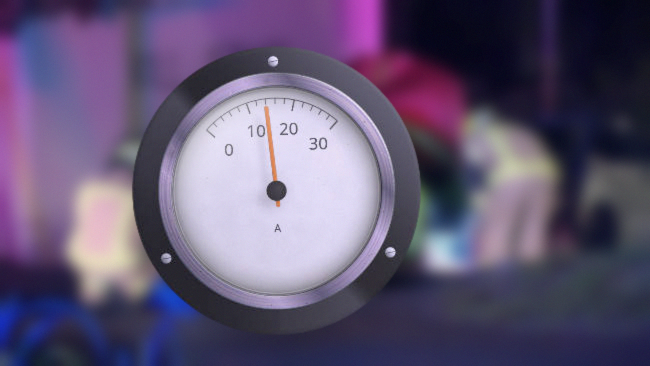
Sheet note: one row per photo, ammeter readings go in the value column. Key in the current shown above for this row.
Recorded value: 14 A
